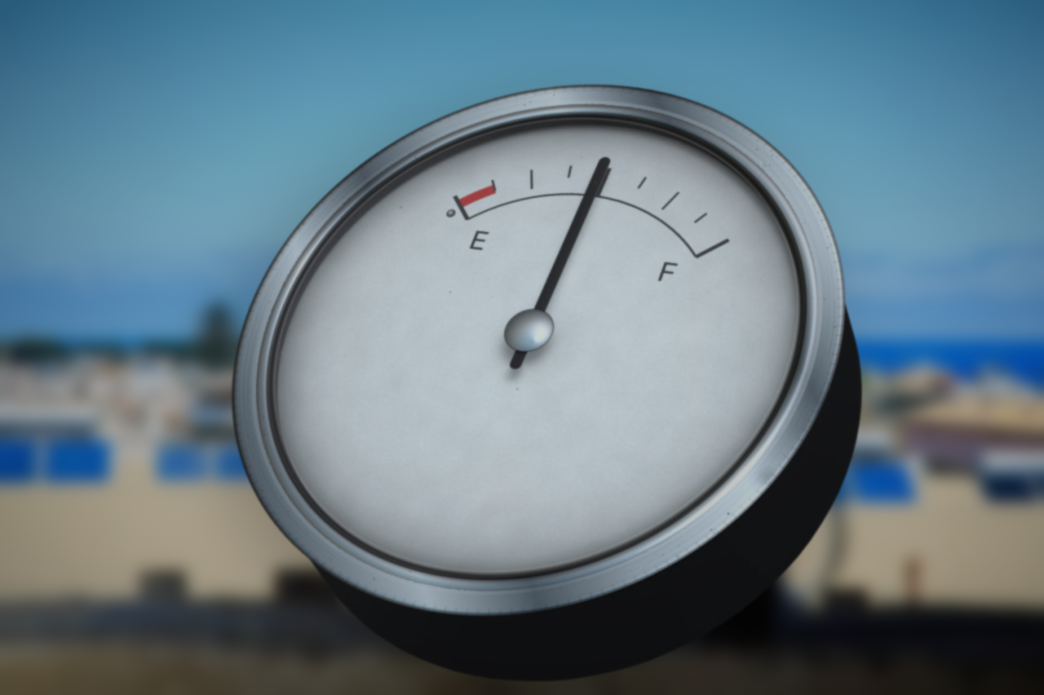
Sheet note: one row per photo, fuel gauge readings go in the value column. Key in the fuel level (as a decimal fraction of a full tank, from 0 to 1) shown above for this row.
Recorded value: 0.5
